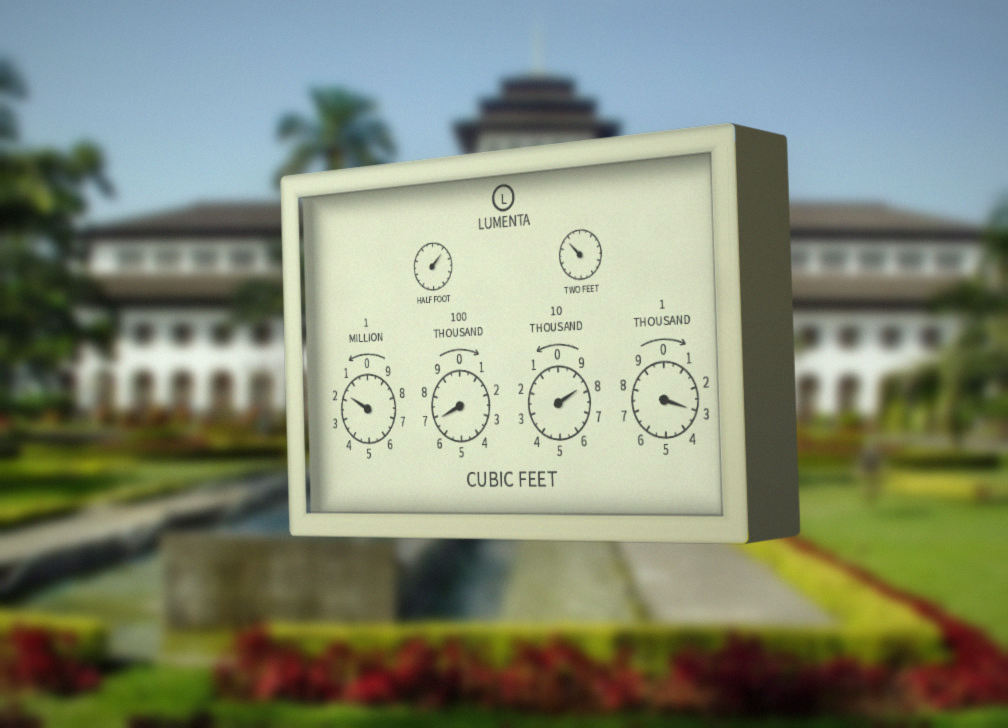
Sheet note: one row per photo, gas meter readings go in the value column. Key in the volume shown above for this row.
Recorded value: 168300 ft³
